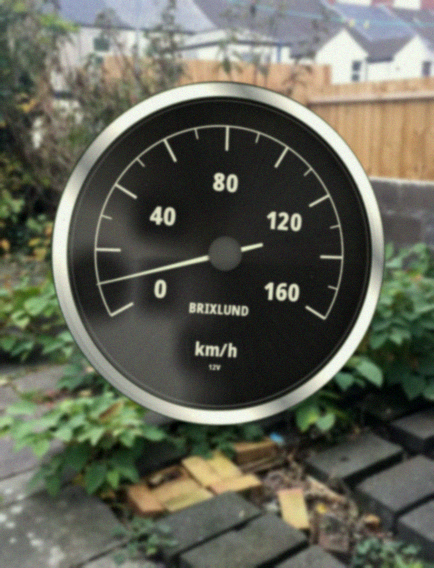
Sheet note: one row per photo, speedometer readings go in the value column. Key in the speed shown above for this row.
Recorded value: 10 km/h
